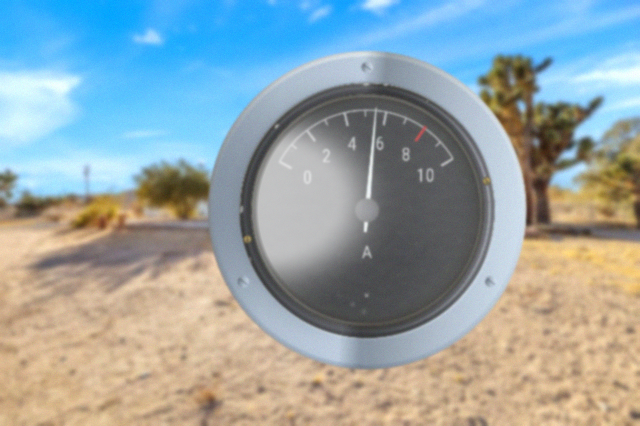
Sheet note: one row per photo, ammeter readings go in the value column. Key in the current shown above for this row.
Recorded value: 5.5 A
